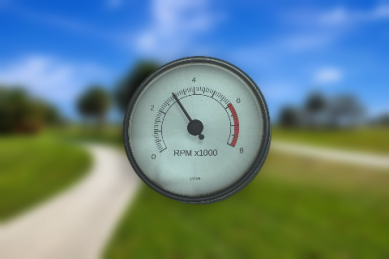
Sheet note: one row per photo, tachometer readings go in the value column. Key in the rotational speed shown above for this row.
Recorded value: 3000 rpm
